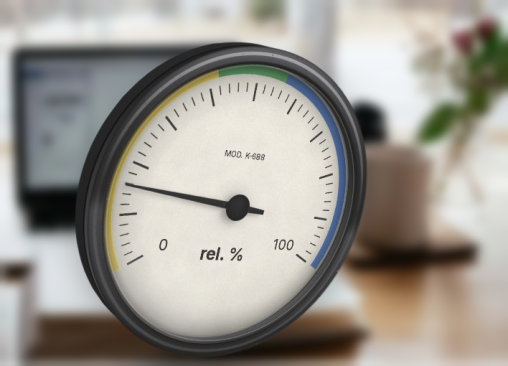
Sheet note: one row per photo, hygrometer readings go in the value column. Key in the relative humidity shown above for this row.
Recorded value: 16 %
